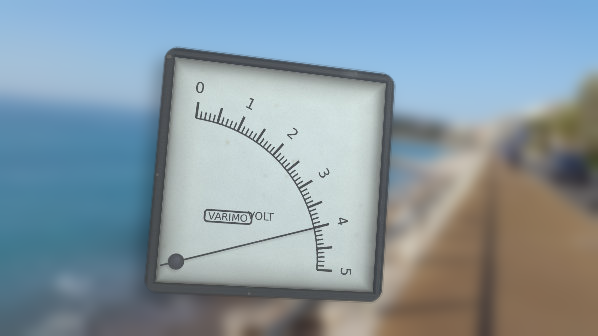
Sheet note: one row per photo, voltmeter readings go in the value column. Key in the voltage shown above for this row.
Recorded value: 4 V
